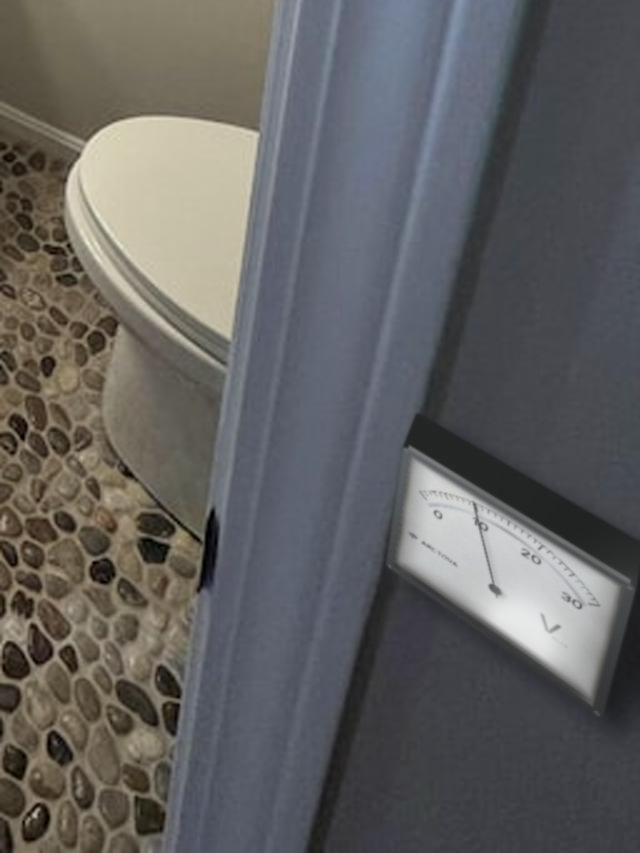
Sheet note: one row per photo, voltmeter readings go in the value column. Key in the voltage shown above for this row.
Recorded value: 10 V
